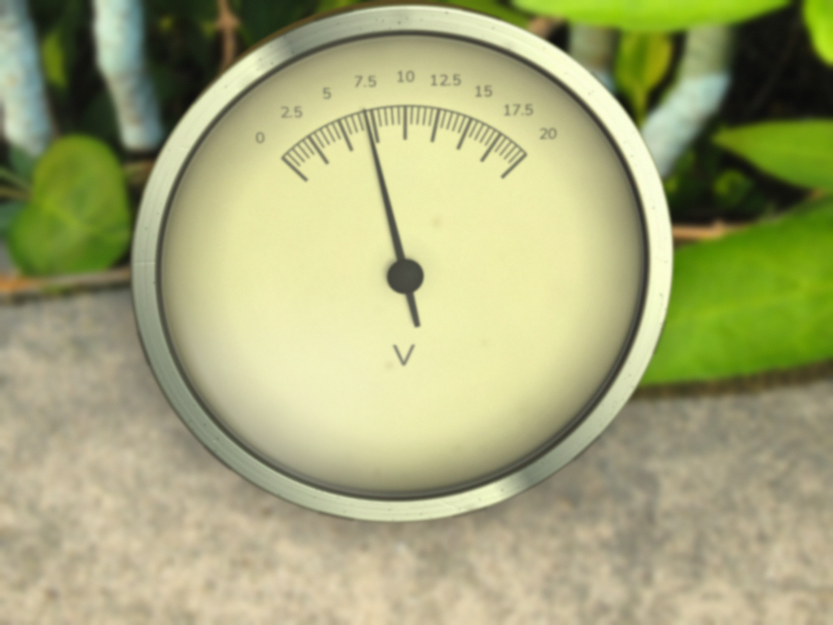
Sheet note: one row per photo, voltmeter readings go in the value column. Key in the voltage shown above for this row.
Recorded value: 7 V
